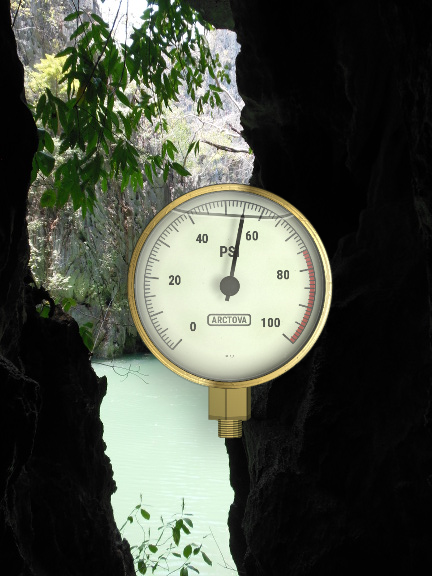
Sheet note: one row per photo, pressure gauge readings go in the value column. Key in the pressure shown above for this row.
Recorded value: 55 psi
